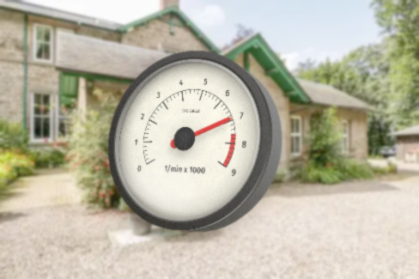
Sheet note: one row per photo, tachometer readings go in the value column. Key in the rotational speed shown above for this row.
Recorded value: 7000 rpm
